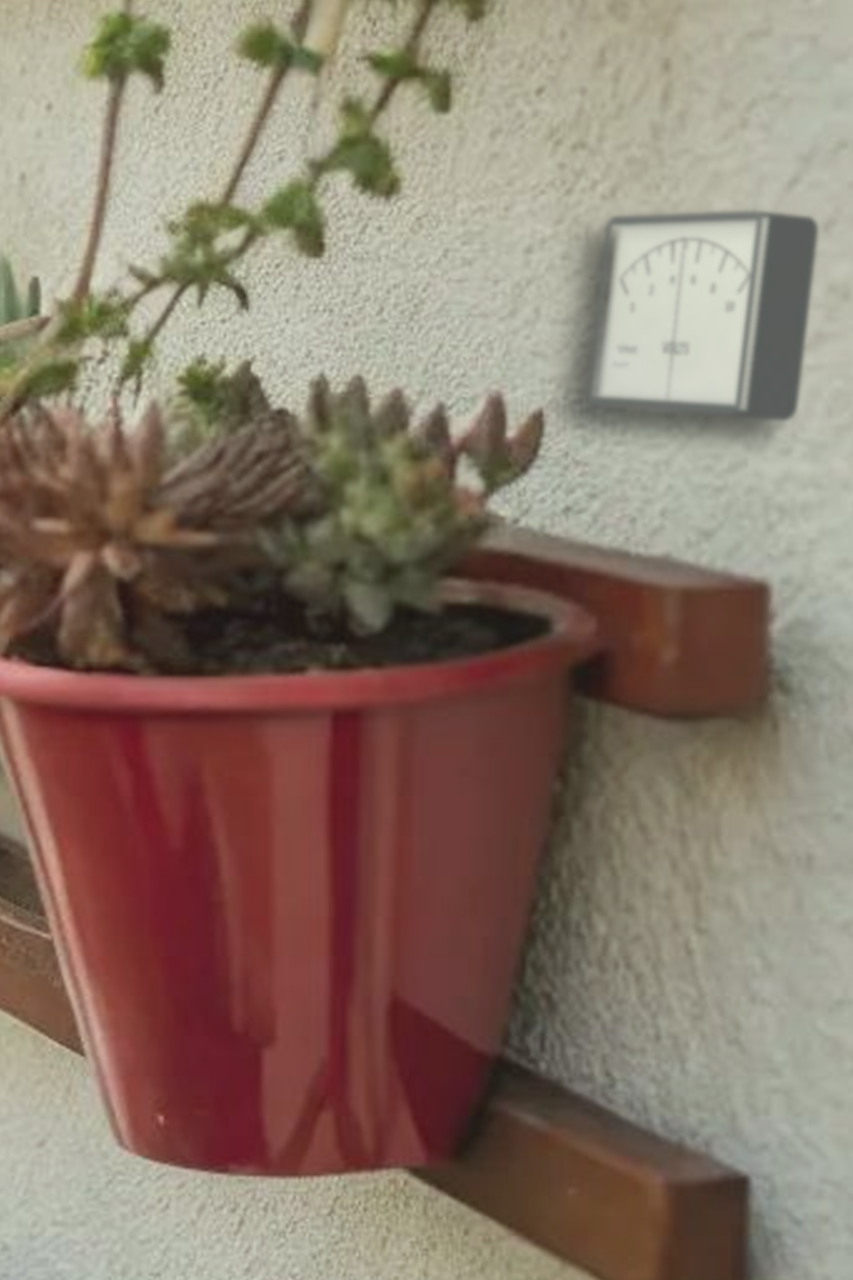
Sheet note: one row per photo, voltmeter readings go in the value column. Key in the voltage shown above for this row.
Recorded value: 5 V
